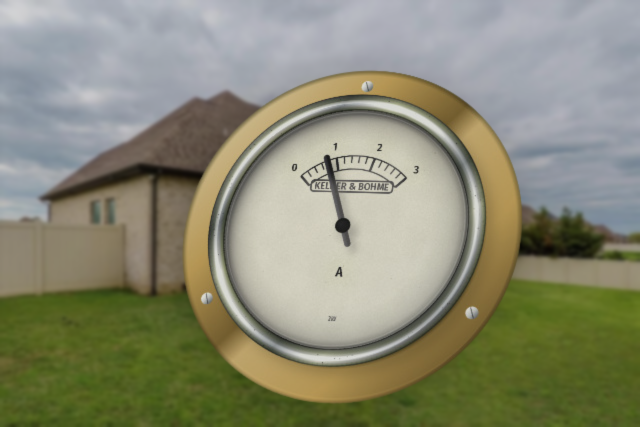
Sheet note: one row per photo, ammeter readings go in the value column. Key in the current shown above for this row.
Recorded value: 0.8 A
